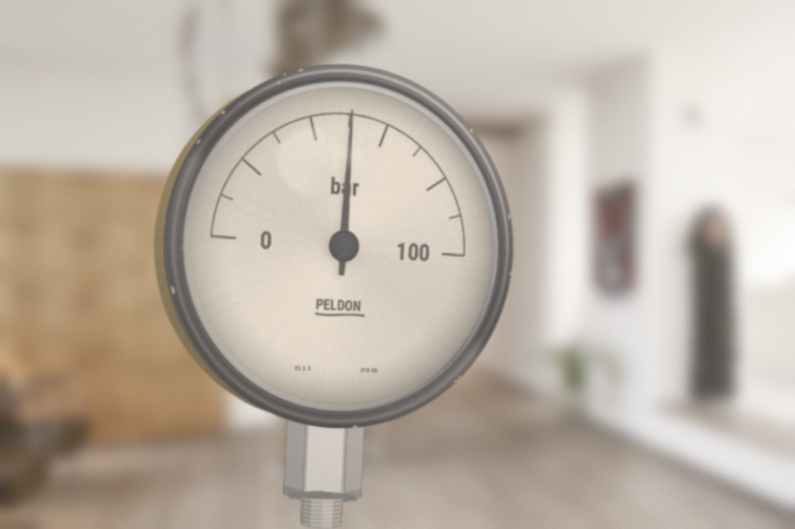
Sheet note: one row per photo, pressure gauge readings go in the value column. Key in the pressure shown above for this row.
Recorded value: 50 bar
